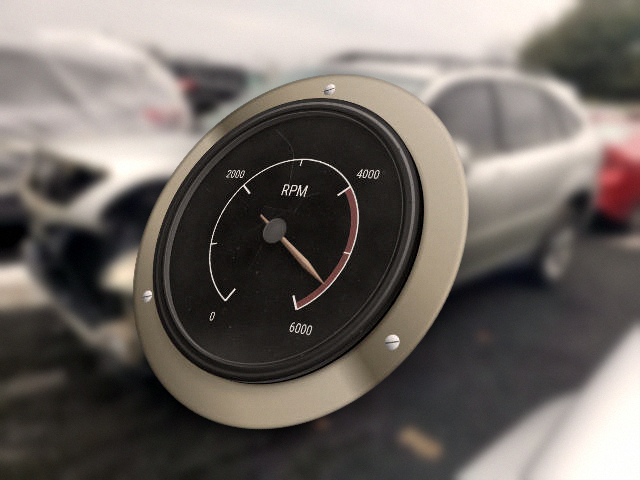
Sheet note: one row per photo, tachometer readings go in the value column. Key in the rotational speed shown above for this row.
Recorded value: 5500 rpm
